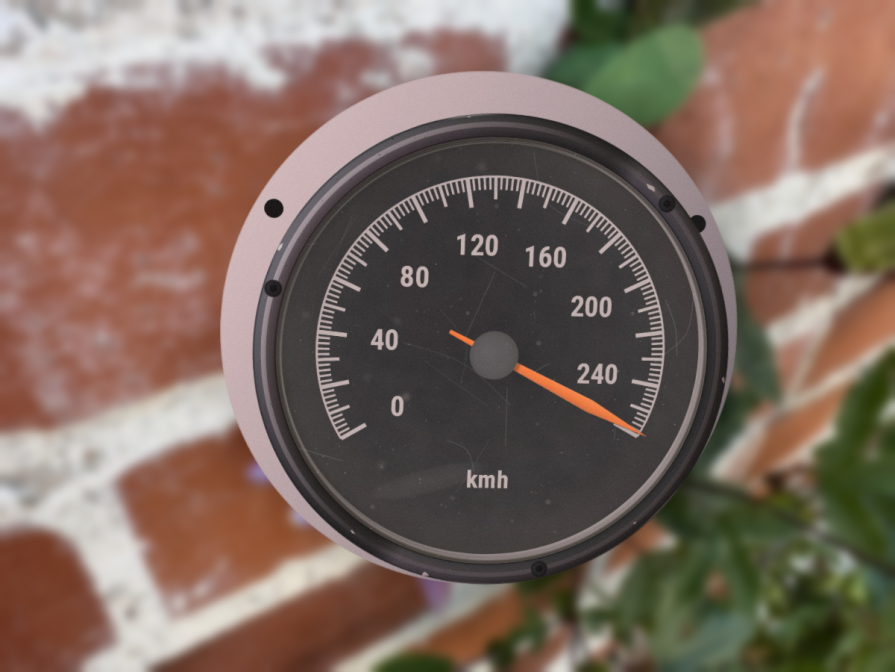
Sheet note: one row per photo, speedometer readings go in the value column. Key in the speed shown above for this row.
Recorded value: 258 km/h
